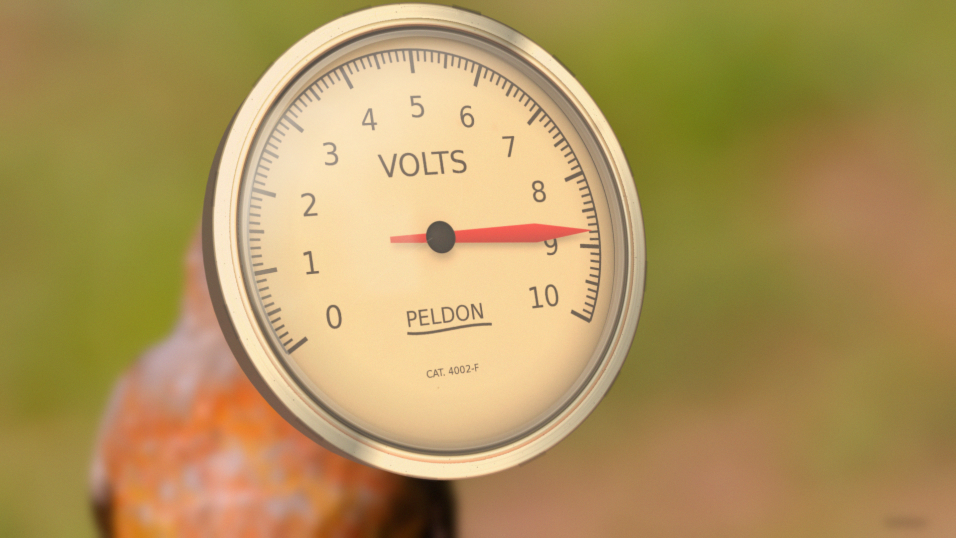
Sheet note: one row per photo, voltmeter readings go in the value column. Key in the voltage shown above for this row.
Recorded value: 8.8 V
